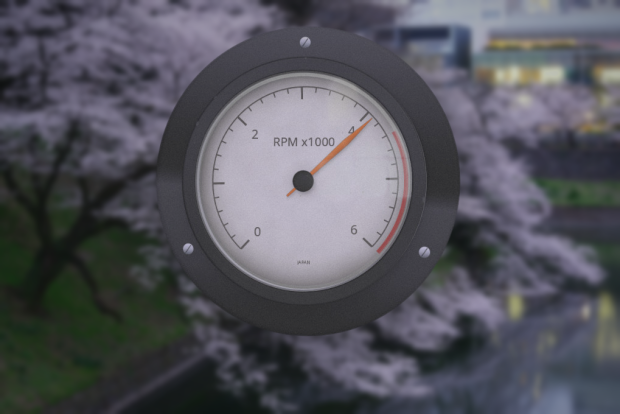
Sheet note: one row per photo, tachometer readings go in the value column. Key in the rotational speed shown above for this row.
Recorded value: 4100 rpm
